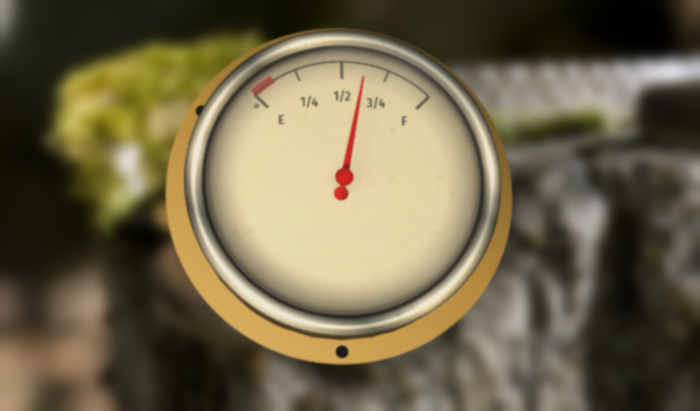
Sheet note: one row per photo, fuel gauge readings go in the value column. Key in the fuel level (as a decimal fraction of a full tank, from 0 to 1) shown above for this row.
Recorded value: 0.625
